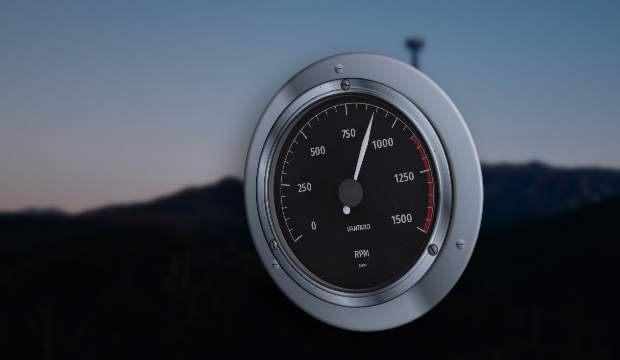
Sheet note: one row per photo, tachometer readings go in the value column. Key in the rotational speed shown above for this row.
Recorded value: 900 rpm
